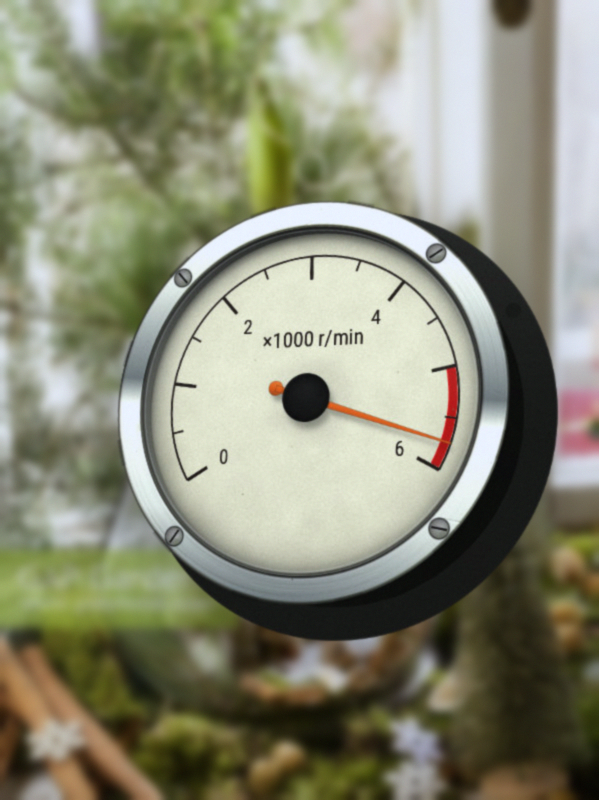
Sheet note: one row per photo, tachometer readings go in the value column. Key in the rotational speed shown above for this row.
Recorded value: 5750 rpm
